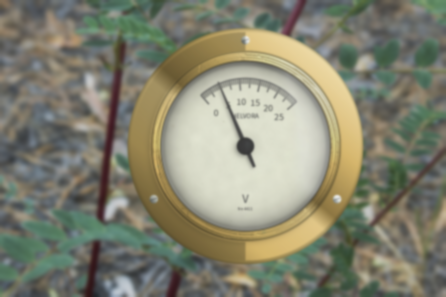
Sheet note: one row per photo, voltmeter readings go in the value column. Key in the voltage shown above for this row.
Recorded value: 5 V
